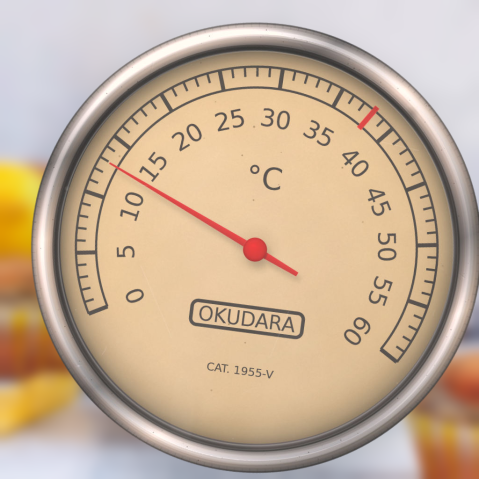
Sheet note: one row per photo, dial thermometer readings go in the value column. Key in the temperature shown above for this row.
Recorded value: 13 °C
